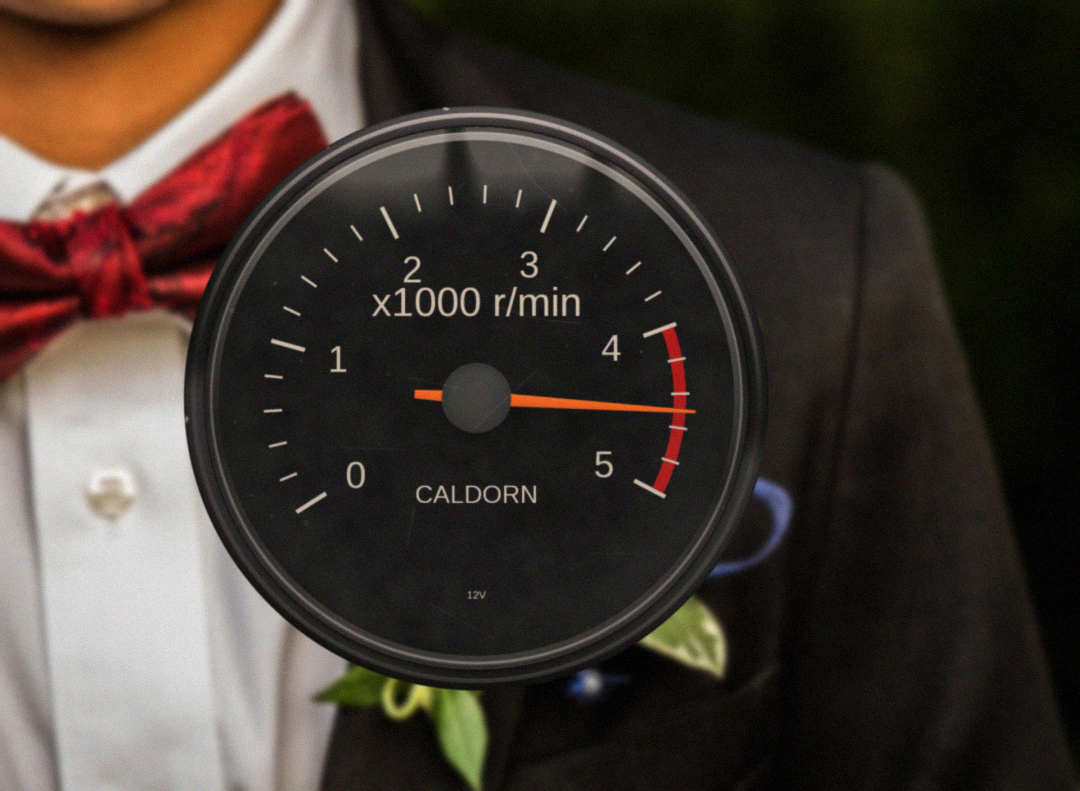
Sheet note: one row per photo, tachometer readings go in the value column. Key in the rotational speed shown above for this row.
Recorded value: 4500 rpm
